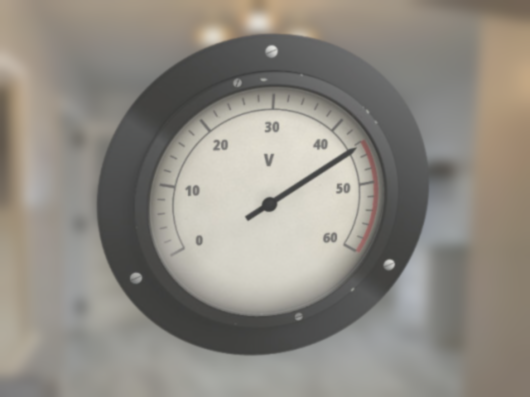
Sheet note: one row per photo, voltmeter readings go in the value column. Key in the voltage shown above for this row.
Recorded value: 44 V
